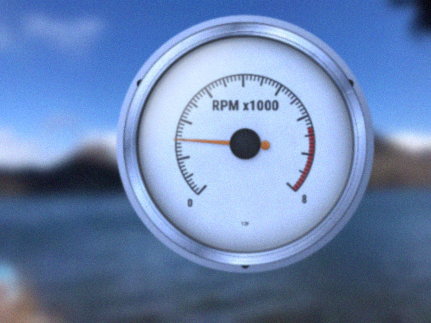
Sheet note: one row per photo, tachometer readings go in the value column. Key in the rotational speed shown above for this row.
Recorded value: 1500 rpm
